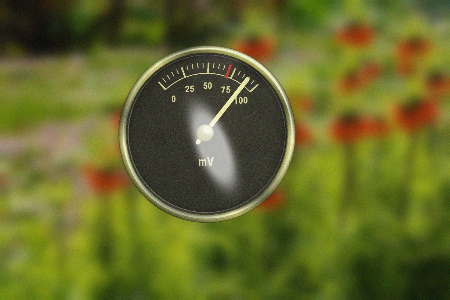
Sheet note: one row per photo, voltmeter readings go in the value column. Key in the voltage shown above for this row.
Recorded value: 90 mV
